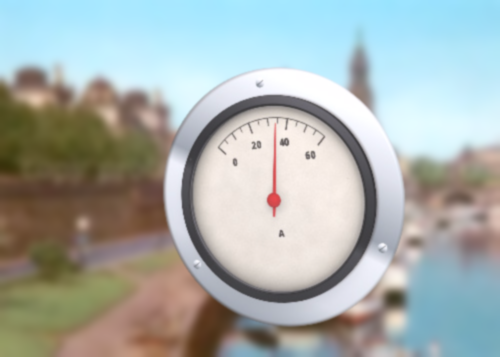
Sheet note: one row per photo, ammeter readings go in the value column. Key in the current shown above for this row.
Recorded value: 35 A
